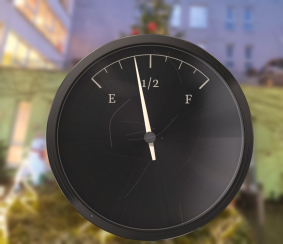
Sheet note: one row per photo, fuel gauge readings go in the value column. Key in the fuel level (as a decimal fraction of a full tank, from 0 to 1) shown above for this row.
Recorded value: 0.375
